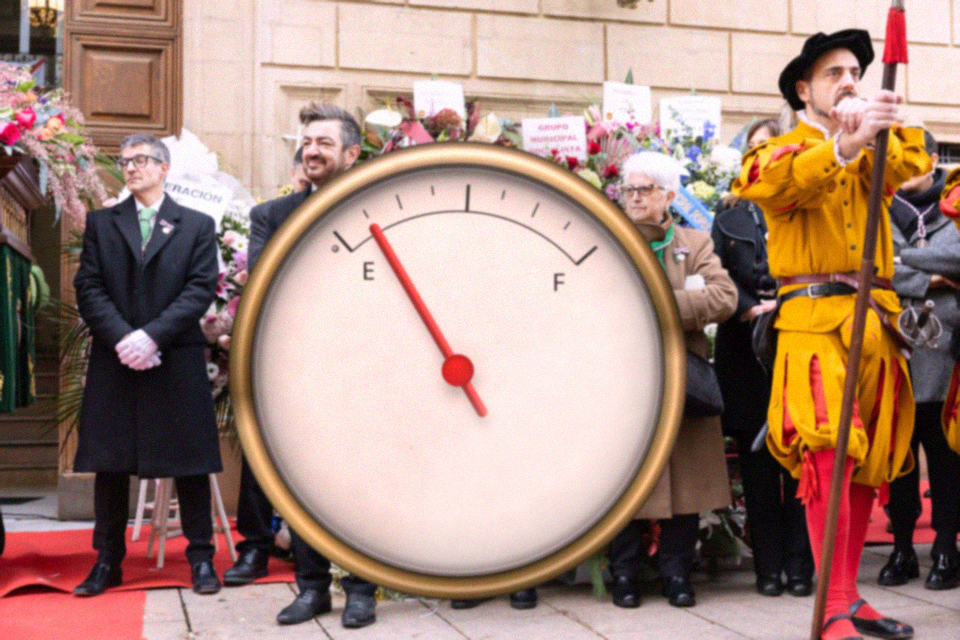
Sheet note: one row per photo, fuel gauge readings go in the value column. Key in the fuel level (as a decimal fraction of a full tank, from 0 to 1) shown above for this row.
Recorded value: 0.125
